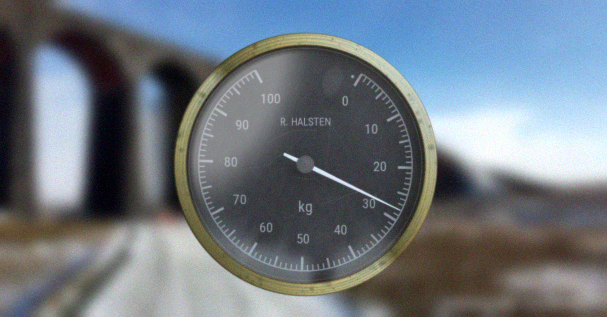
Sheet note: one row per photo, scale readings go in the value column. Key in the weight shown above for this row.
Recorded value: 28 kg
